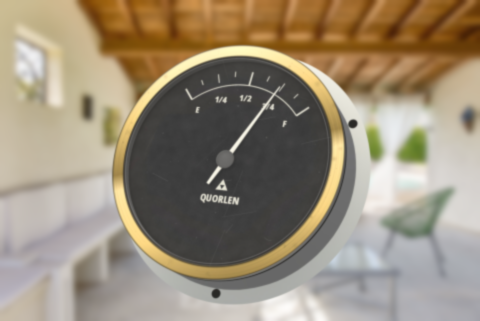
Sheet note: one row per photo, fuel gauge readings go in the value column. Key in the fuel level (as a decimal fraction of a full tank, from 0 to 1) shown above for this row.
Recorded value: 0.75
